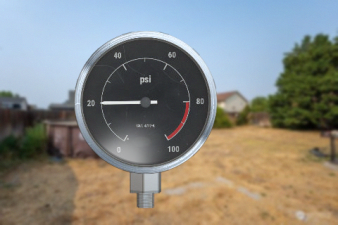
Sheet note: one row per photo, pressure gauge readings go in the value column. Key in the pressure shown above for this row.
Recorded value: 20 psi
